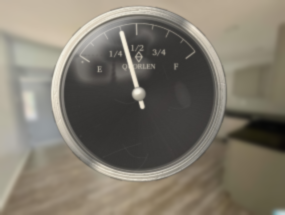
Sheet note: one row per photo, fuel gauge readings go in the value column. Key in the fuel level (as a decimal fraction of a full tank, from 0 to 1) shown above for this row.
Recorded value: 0.375
